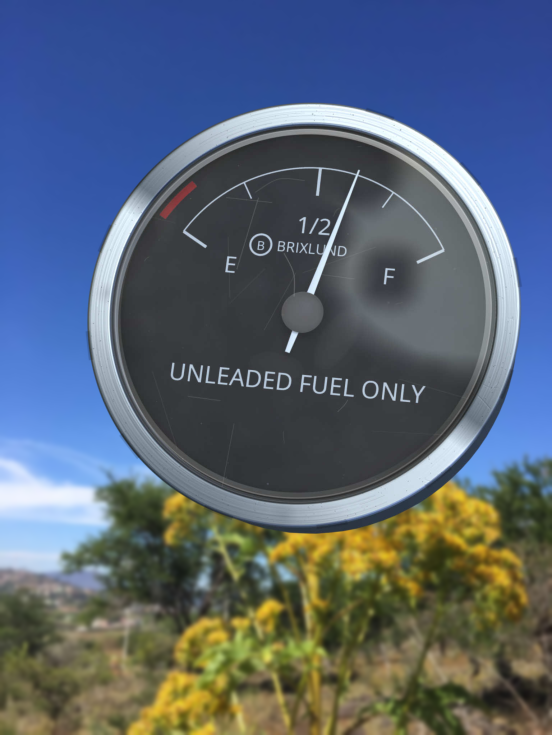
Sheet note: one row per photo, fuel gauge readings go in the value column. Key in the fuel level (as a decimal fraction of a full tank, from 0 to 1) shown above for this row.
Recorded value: 0.625
